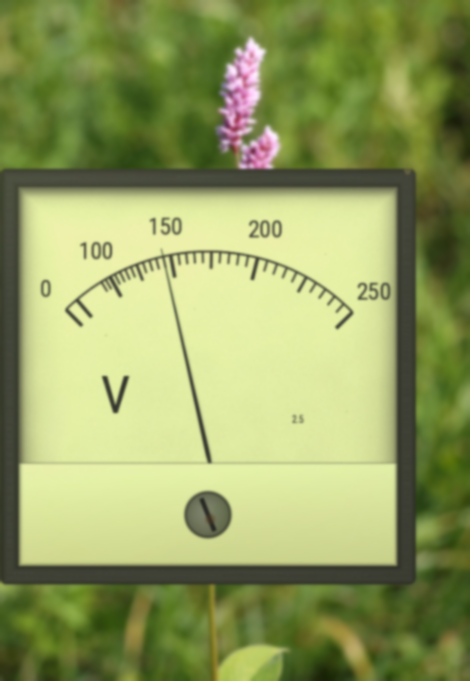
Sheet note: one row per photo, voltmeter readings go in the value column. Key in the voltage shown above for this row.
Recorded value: 145 V
